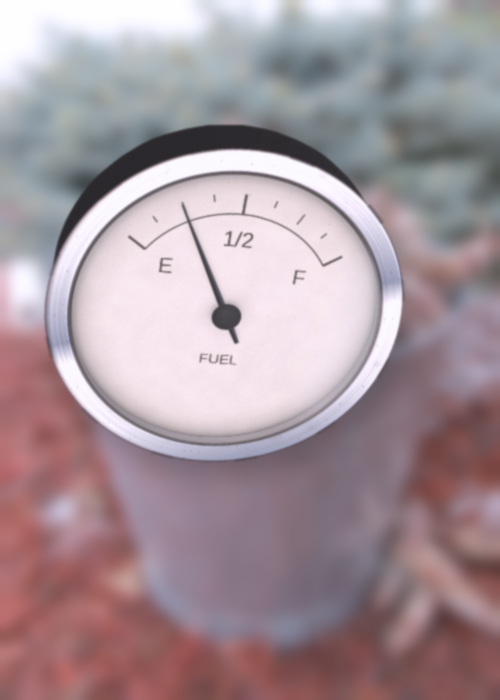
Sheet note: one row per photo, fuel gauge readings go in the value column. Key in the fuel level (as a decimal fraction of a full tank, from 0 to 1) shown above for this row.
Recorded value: 0.25
